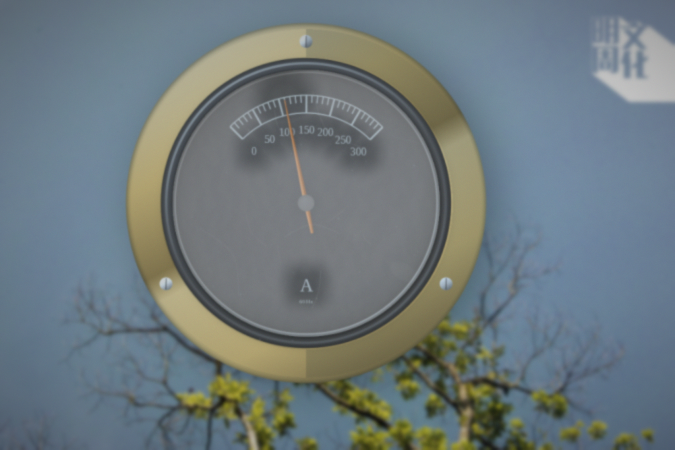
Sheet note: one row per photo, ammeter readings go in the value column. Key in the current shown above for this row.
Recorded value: 110 A
